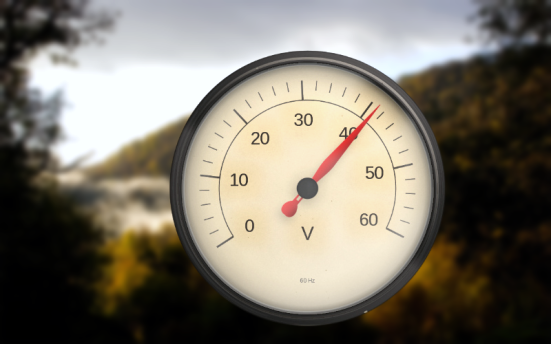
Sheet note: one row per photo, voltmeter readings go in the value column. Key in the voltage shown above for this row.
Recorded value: 41 V
